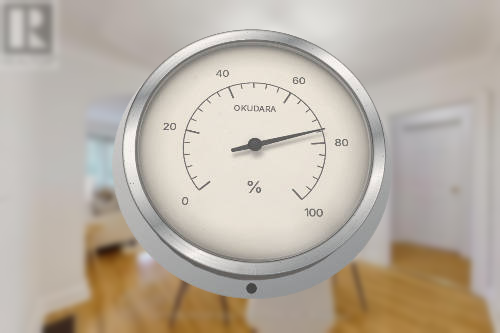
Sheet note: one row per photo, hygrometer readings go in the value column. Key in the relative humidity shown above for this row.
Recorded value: 76 %
